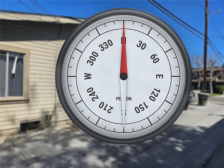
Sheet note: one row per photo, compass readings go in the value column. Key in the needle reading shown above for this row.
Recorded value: 0 °
